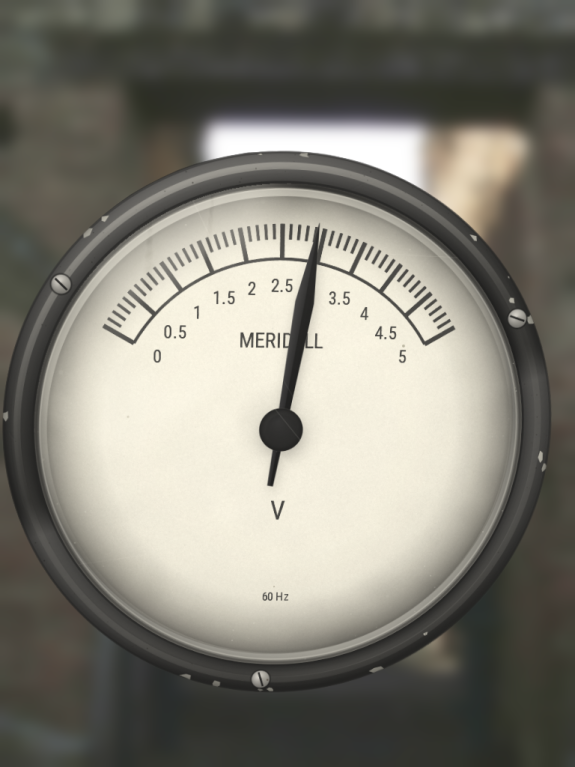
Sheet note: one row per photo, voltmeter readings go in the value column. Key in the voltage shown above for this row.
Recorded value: 2.9 V
